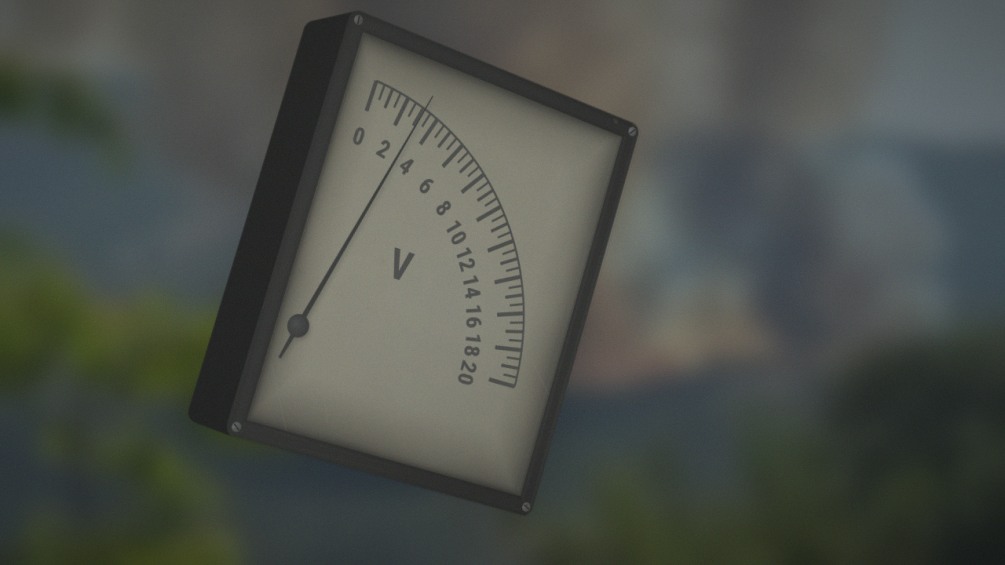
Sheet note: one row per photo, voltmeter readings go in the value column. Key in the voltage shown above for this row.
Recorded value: 3 V
